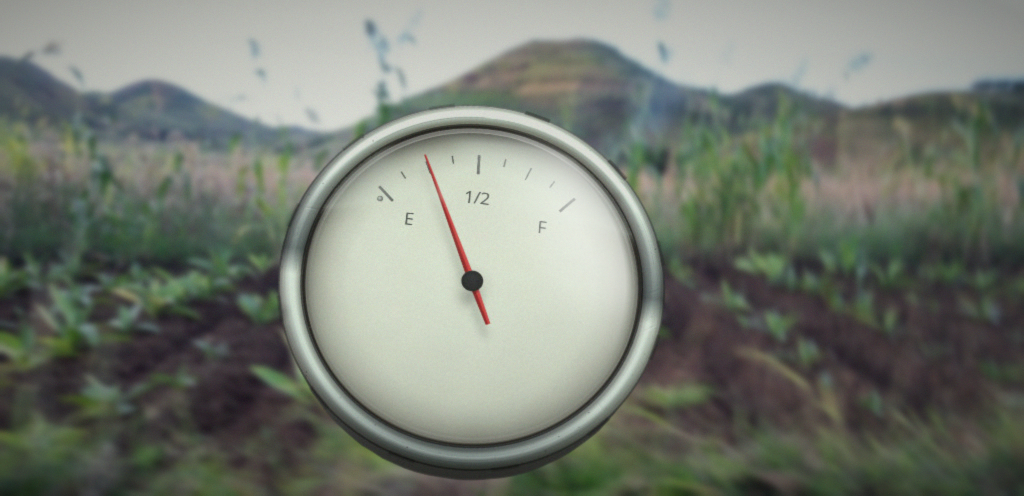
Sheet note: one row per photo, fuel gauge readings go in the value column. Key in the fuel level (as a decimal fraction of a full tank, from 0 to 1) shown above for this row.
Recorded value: 0.25
